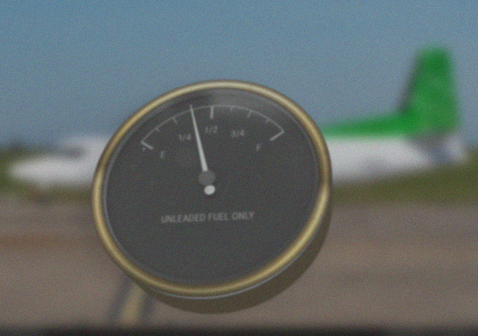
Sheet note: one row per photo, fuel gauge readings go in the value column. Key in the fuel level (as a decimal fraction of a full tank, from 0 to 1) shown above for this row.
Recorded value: 0.375
